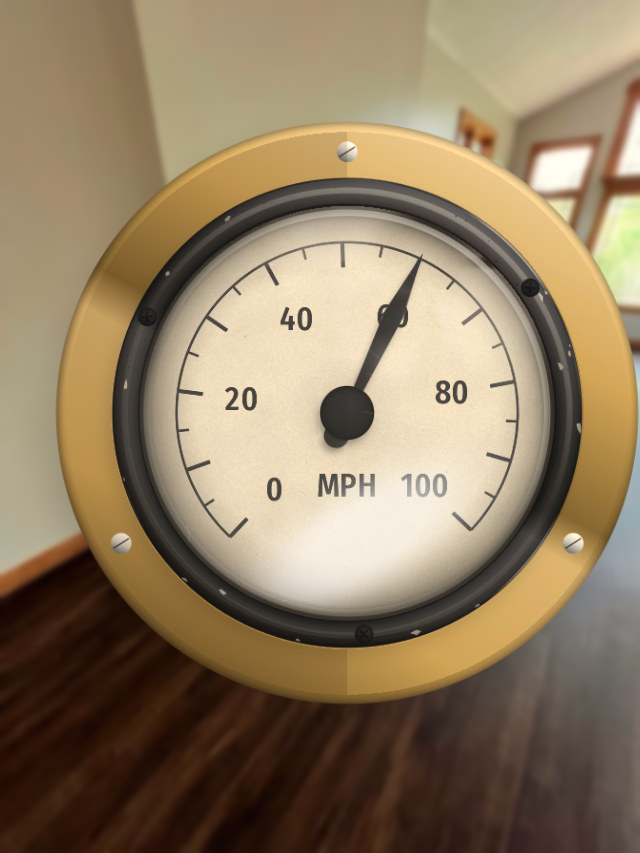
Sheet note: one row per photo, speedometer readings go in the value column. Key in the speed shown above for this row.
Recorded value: 60 mph
